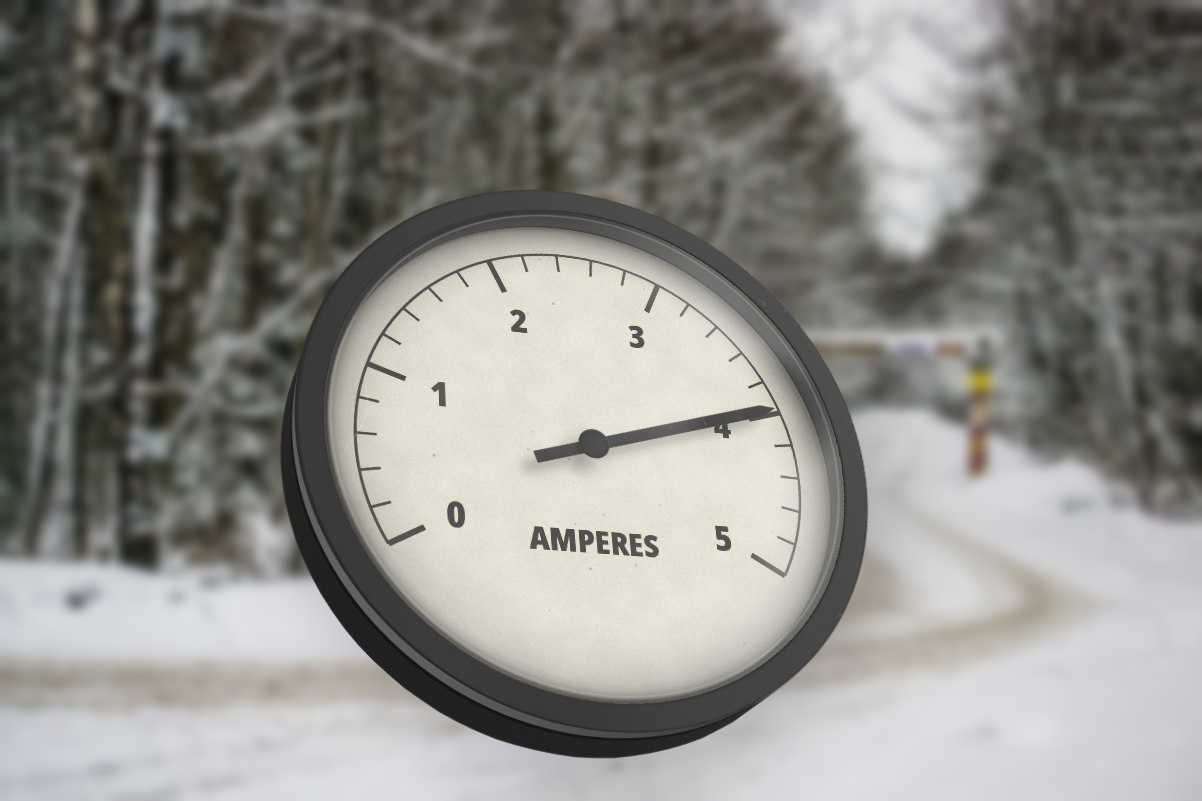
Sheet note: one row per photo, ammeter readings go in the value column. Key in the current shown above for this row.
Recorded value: 4 A
